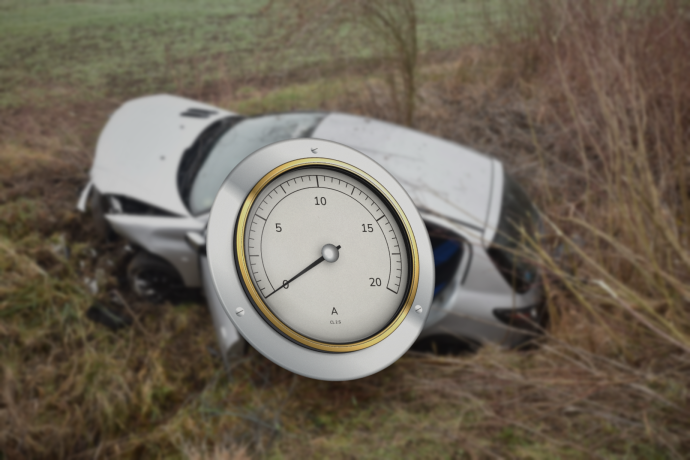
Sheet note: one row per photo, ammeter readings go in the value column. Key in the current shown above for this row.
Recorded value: 0 A
